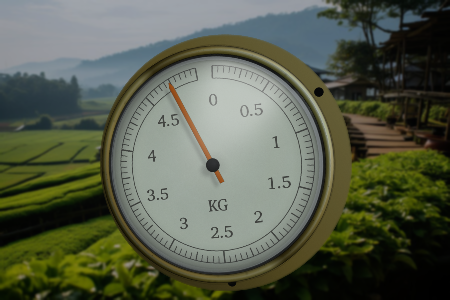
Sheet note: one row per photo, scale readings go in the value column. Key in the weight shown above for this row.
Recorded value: 4.75 kg
